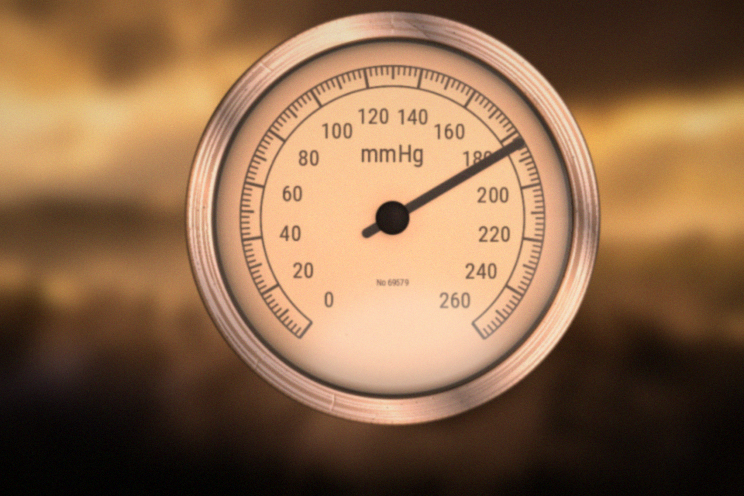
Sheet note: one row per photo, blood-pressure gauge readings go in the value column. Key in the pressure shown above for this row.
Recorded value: 184 mmHg
